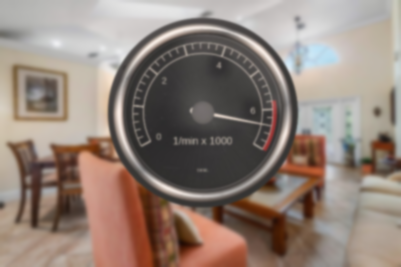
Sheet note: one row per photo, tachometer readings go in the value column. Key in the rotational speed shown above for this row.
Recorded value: 6400 rpm
